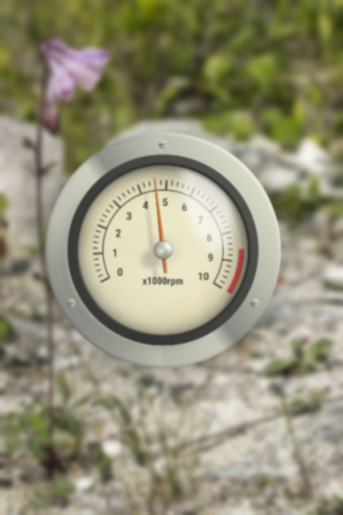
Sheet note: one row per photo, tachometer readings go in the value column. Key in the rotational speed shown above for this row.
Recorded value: 4600 rpm
